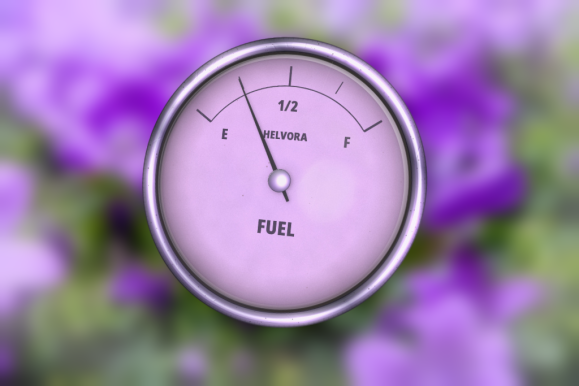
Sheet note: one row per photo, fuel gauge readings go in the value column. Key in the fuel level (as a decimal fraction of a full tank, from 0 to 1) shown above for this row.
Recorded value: 0.25
